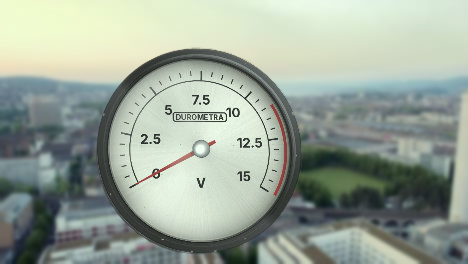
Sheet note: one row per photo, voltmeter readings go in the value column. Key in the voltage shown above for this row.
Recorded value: 0 V
